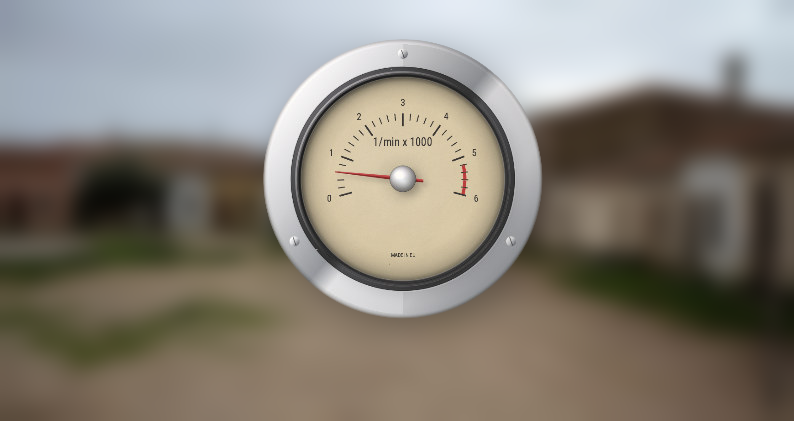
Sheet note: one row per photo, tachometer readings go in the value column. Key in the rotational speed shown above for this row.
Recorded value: 600 rpm
